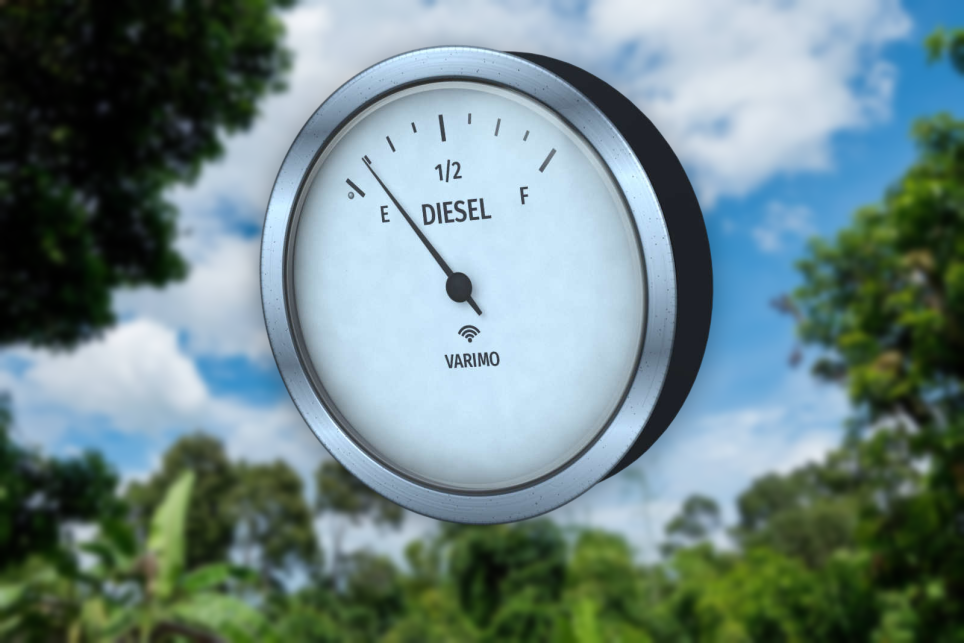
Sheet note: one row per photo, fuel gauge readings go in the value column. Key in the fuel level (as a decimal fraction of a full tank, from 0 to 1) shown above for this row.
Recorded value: 0.125
